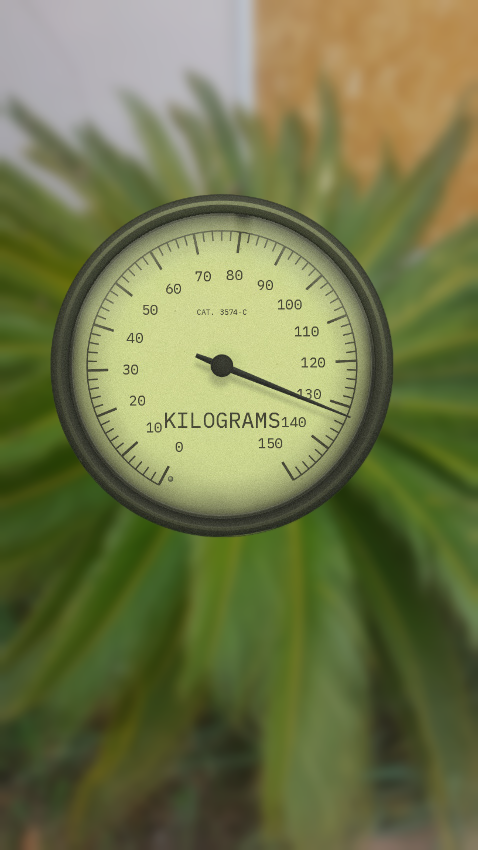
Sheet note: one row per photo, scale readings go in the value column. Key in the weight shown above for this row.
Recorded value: 132 kg
